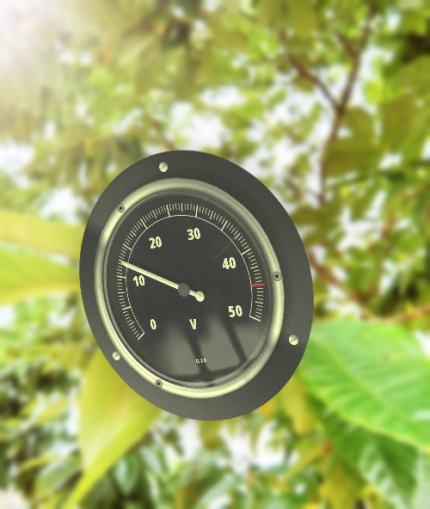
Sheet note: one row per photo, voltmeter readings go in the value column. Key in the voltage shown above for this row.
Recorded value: 12.5 V
